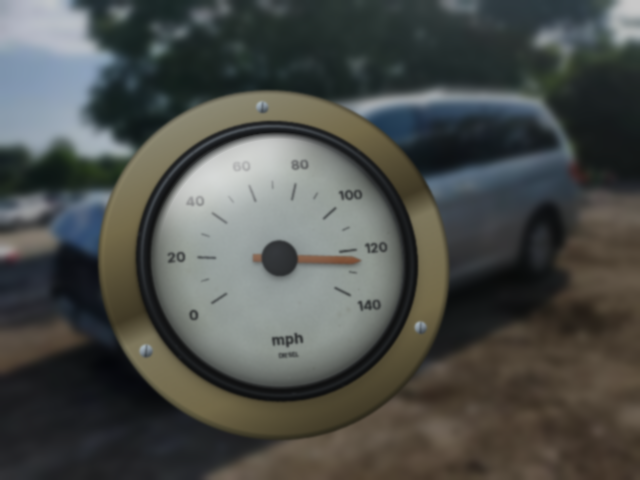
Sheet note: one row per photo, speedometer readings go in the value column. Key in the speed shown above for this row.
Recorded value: 125 mph
